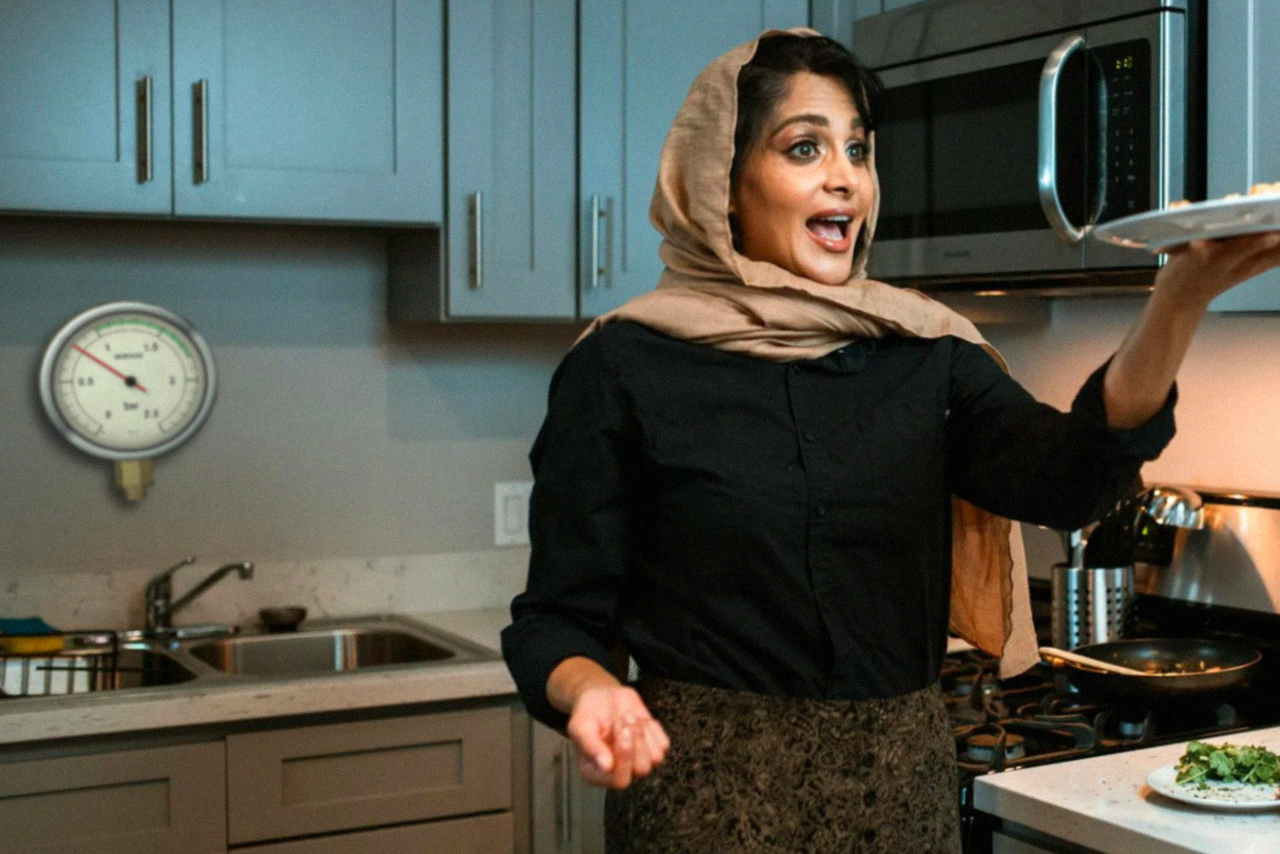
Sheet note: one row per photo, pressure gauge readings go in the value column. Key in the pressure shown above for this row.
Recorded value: 0.8 bar
